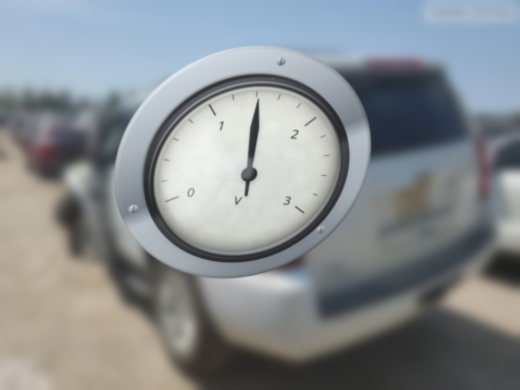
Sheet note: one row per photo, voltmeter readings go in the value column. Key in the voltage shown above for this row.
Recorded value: 1.4 V
